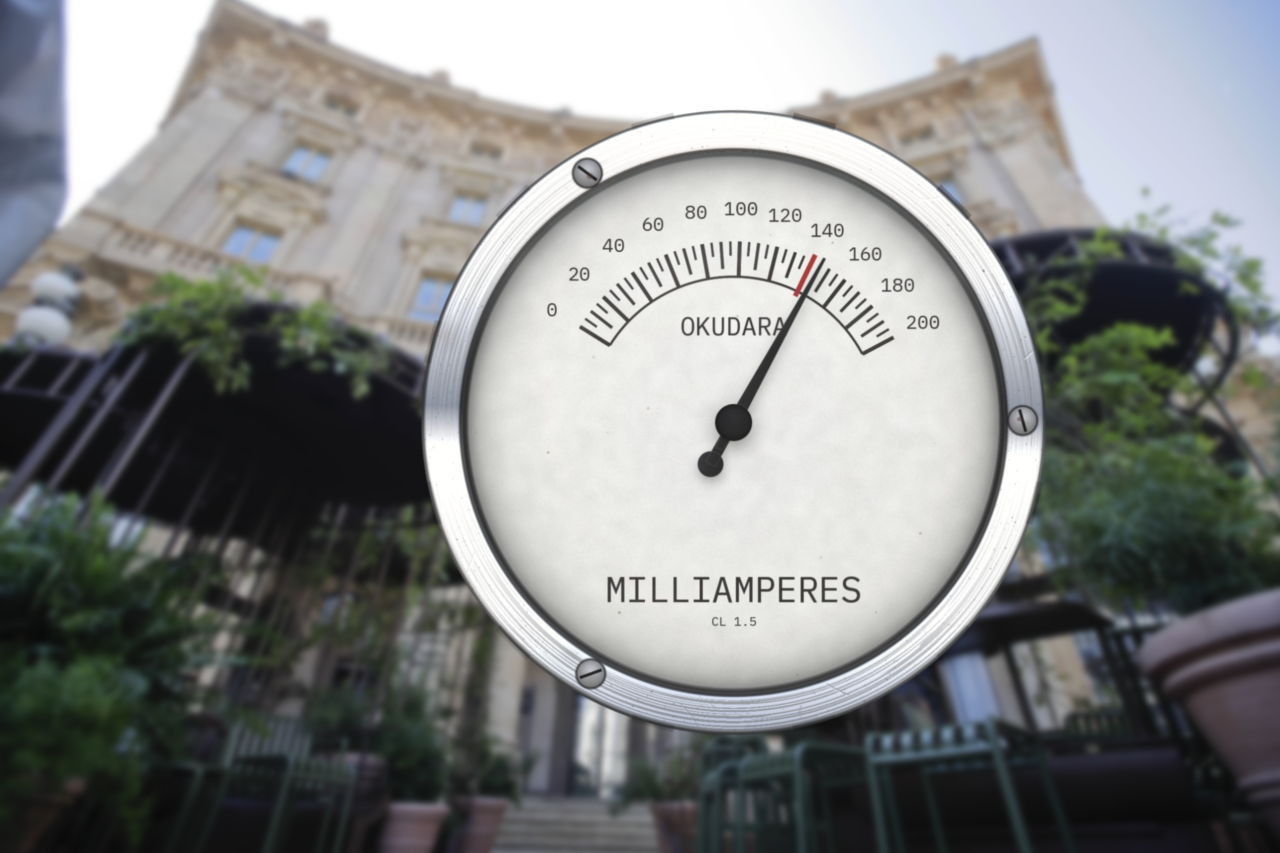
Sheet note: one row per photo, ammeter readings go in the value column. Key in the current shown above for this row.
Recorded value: 145 mA
